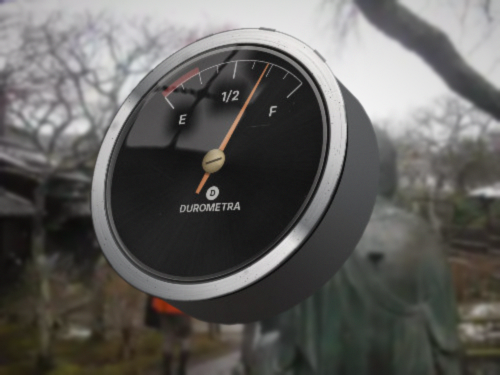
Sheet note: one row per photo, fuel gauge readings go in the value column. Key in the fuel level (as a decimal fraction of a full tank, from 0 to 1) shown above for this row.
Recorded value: 0.75
